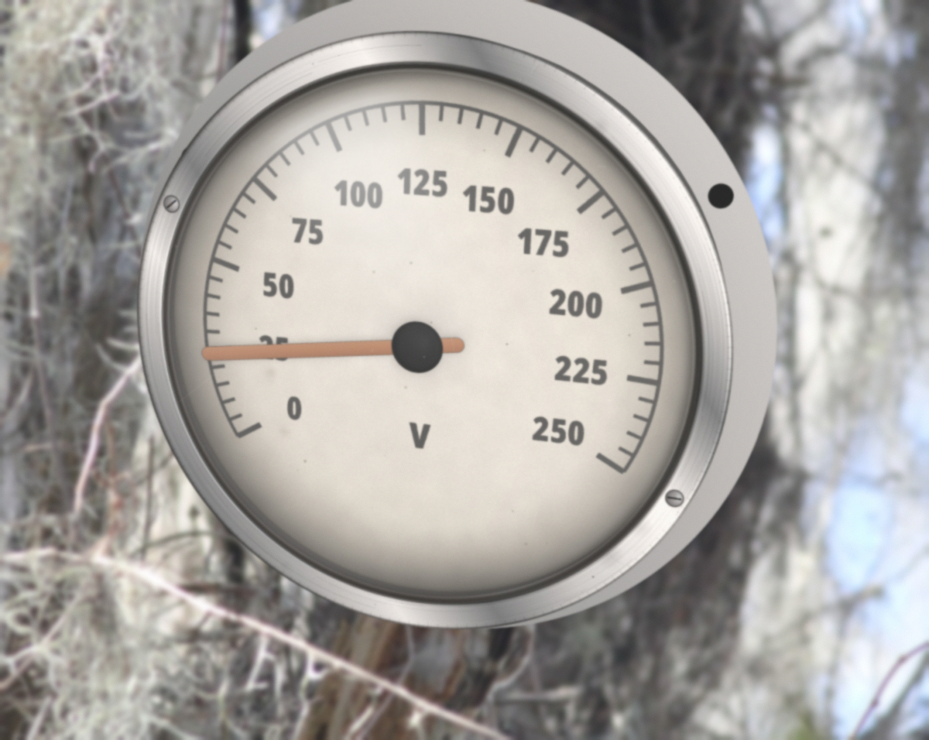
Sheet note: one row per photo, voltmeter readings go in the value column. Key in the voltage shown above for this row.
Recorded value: 25 V
